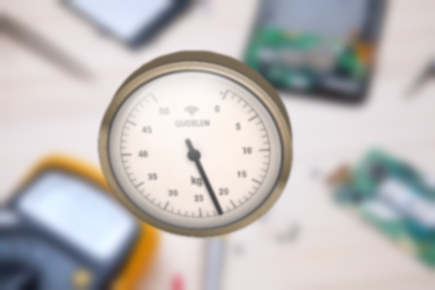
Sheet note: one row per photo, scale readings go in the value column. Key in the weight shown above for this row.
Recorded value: 22 kg
